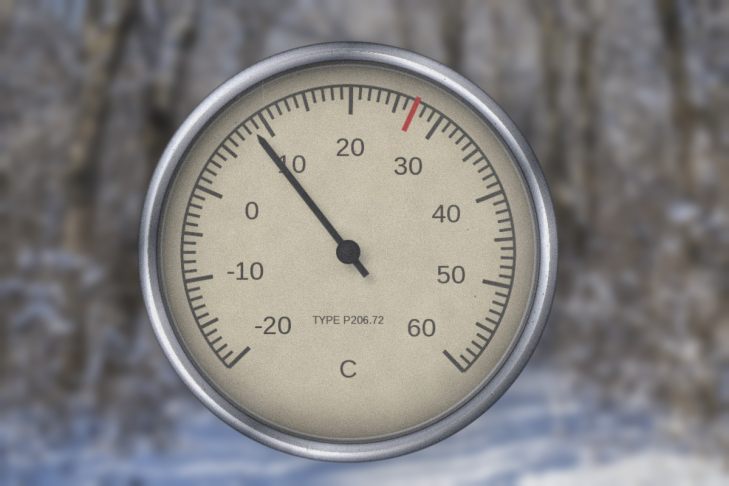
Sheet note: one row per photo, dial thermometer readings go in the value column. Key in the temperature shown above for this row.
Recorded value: 8.5 °C
